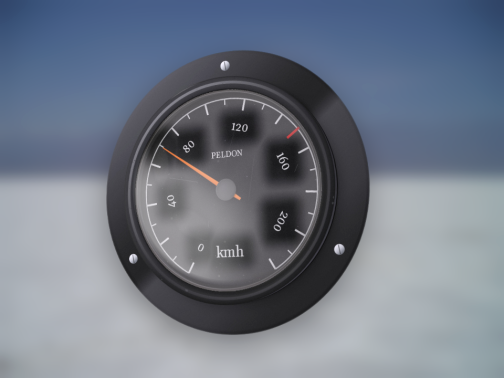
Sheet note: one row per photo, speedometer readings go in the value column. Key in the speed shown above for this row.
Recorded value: 70 km/h
